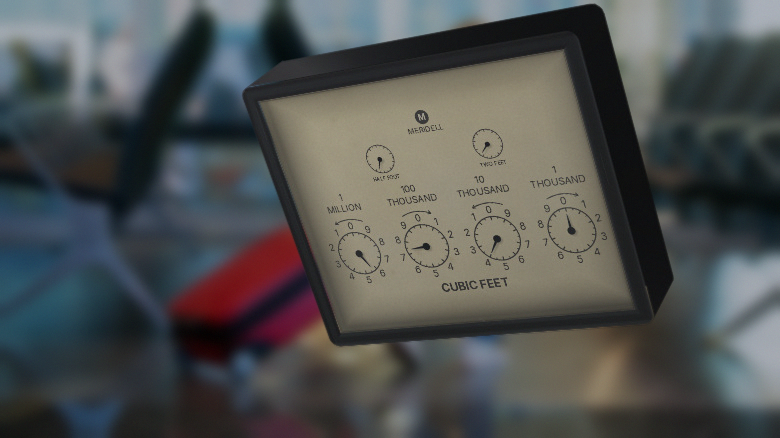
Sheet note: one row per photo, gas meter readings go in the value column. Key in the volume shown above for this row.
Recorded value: 574000 ft³
